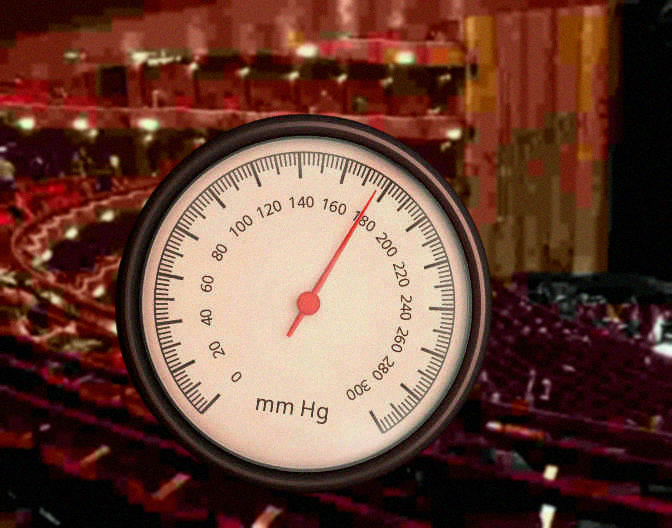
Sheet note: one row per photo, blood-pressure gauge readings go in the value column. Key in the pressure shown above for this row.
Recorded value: 176 mmHg
